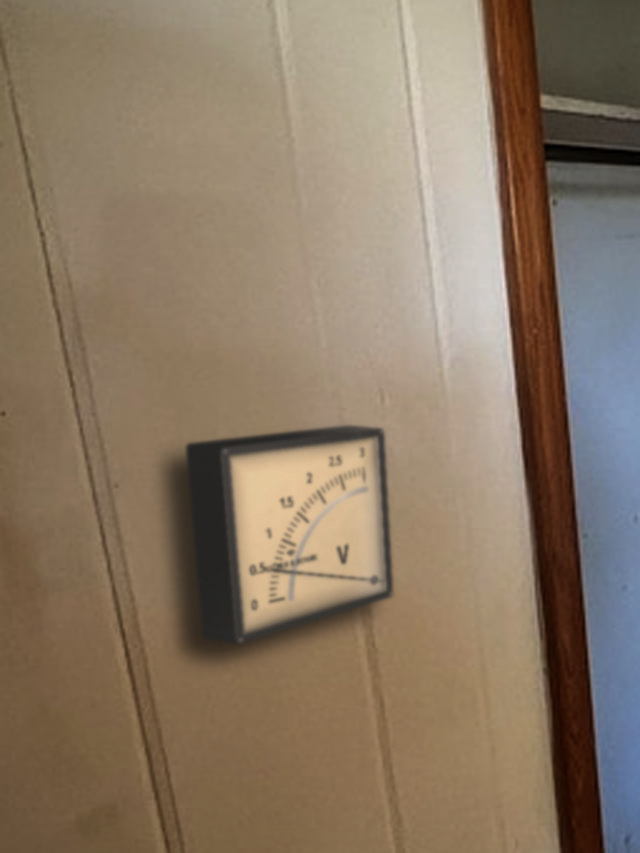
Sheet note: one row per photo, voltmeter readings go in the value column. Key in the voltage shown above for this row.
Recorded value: 0.5 V
